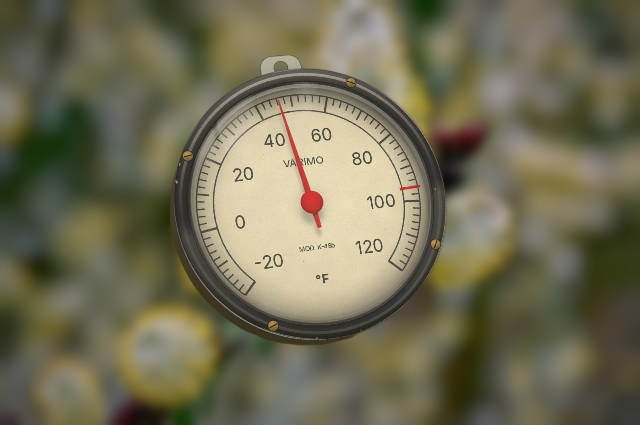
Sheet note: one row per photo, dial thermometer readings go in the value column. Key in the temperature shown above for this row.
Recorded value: 46 °F
